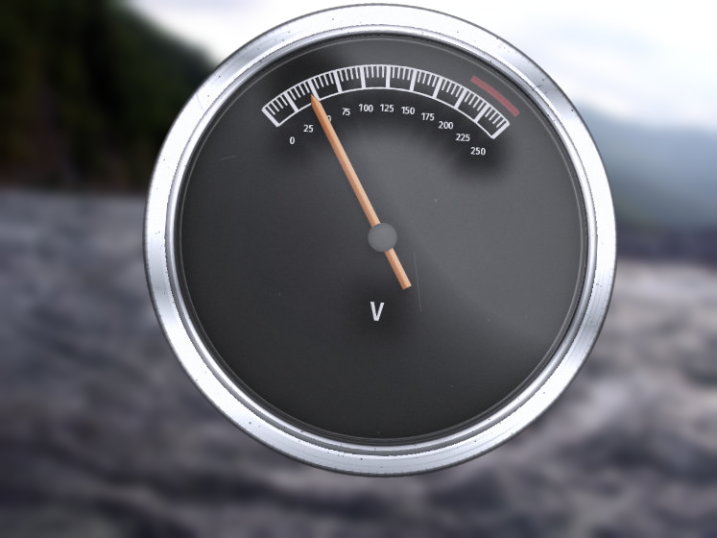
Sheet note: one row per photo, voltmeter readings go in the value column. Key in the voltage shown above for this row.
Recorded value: 45 V
